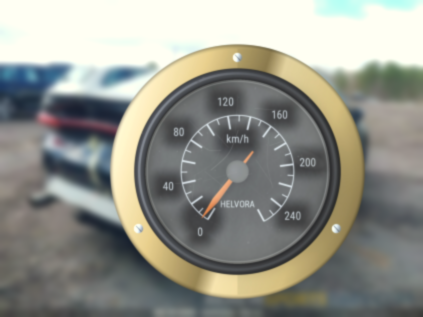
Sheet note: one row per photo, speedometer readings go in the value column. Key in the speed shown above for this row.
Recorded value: 5 km/h
